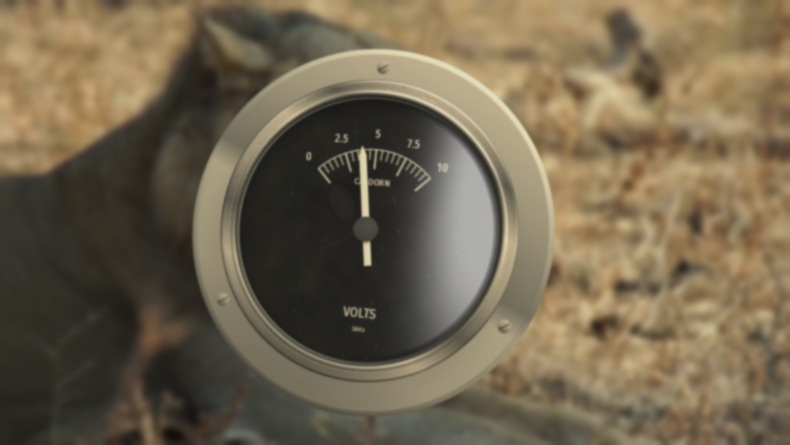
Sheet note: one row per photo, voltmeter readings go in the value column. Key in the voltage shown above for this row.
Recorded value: 4 V
